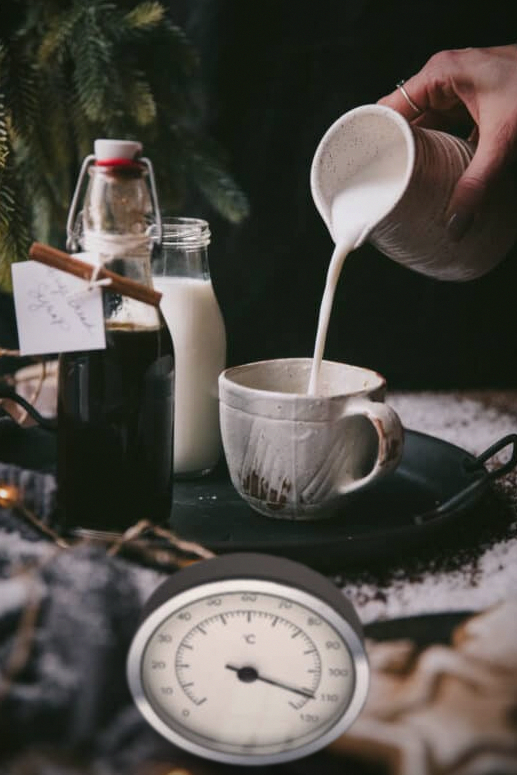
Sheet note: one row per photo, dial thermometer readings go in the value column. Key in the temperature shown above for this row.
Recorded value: 110 °C
